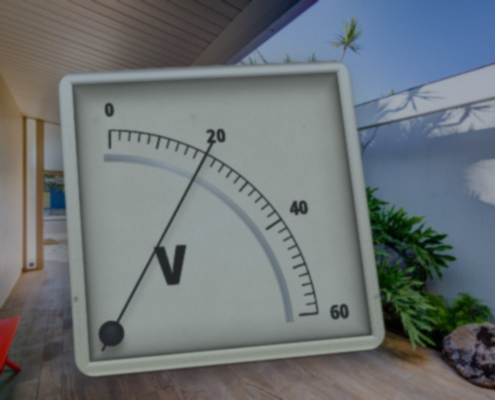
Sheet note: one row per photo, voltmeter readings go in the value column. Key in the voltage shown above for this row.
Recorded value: 20 V
